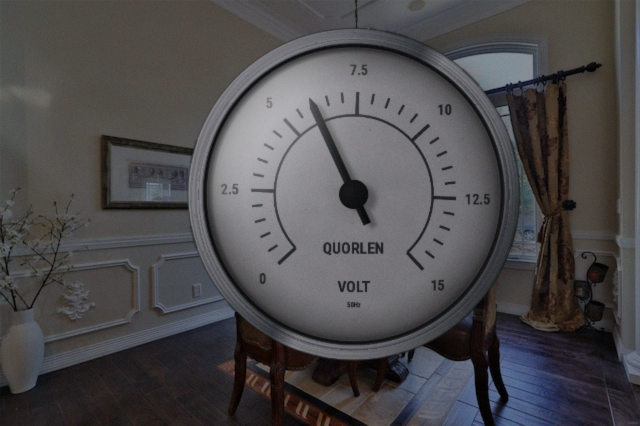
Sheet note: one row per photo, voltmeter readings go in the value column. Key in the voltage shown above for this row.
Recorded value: 6 V
